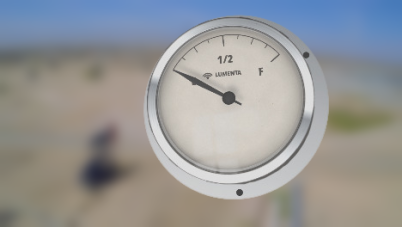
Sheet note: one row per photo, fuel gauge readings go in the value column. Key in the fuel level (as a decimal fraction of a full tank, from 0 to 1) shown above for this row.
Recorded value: 0
